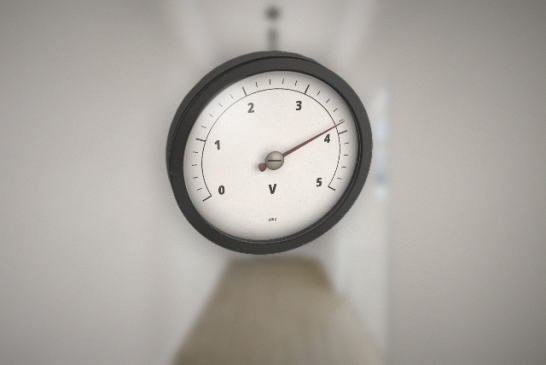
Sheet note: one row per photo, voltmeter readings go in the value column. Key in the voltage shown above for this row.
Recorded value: 3.8 V
